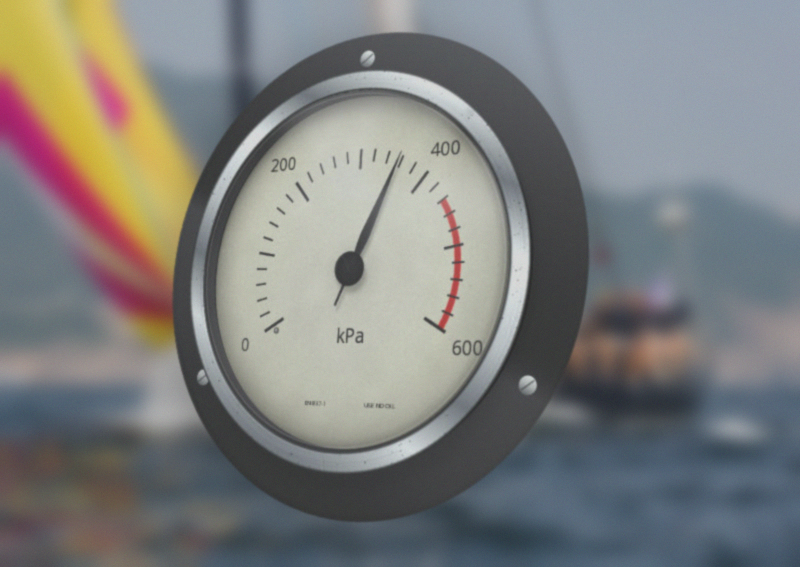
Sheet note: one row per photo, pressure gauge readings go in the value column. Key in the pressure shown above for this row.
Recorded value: 360 kPa
